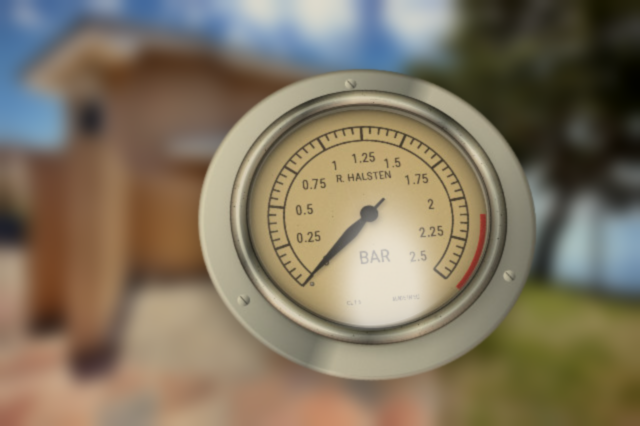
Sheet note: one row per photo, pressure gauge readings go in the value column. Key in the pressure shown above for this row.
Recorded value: 0 bar
